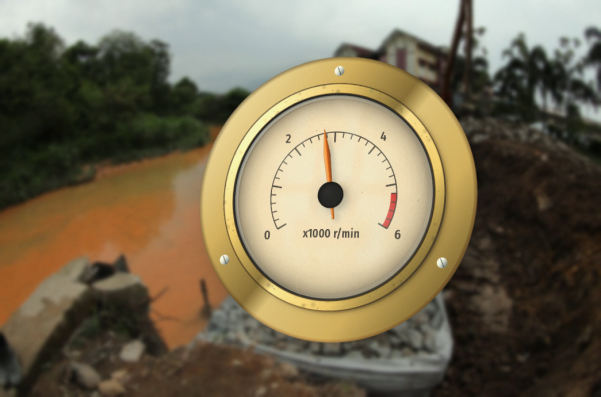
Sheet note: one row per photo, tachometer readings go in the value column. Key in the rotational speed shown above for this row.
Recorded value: 2800 rpm
